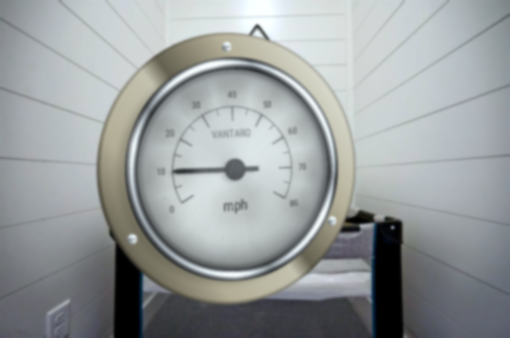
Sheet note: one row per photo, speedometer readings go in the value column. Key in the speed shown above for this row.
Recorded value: 10 mph
